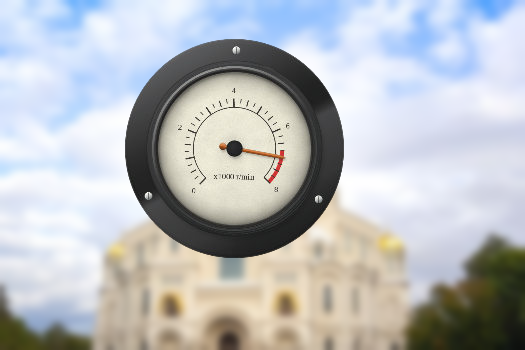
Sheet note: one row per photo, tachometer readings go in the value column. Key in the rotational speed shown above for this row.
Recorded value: 7000 rpm
